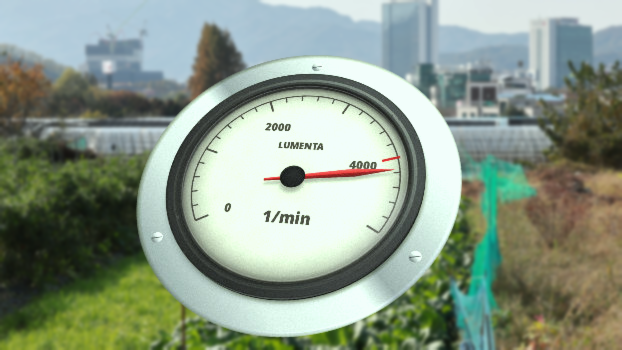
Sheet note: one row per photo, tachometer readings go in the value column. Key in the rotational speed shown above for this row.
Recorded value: 4200 rpm
